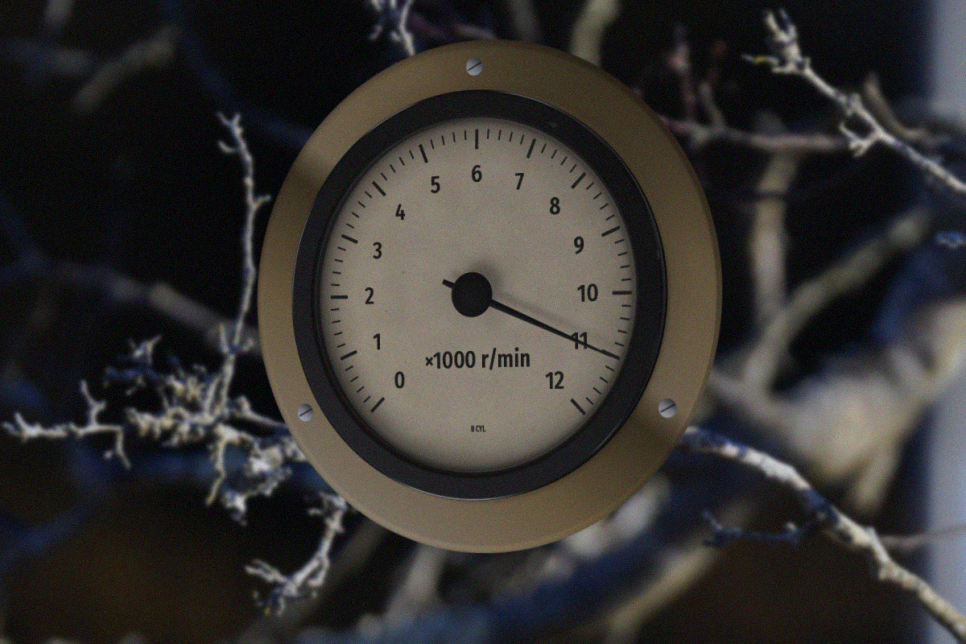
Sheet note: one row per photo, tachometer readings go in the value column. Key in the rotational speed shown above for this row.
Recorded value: 11000 rpm
